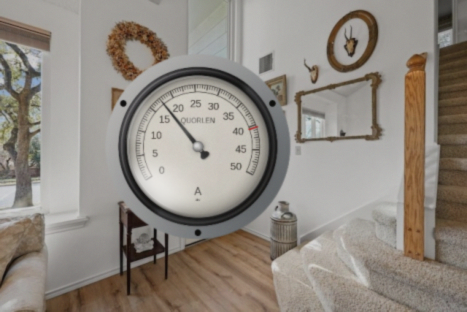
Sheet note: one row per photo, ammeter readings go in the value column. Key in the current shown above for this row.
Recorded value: 17.5 A
